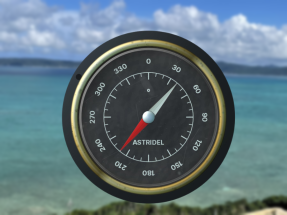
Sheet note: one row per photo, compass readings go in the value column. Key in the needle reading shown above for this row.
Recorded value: 220 °
